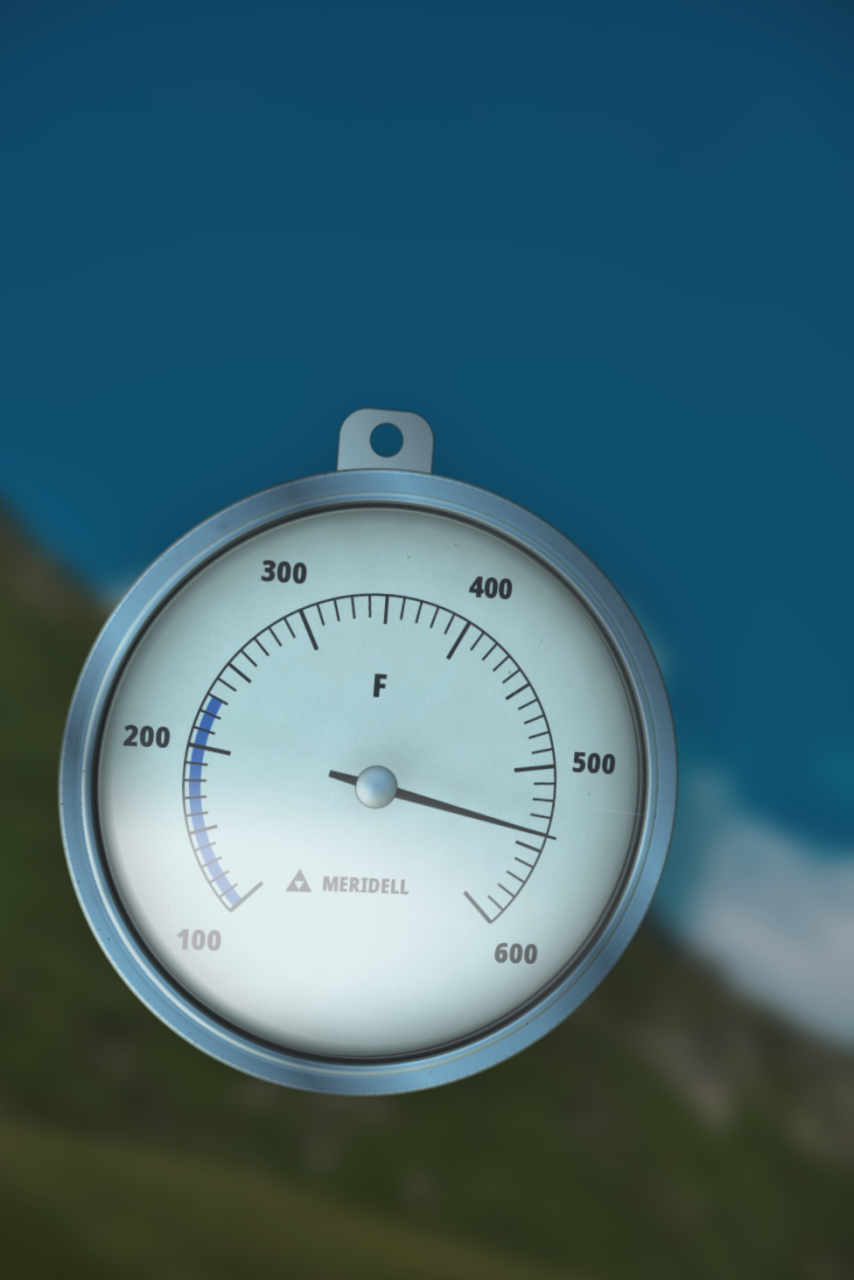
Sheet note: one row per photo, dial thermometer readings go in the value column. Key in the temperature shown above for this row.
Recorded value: 540 °F
